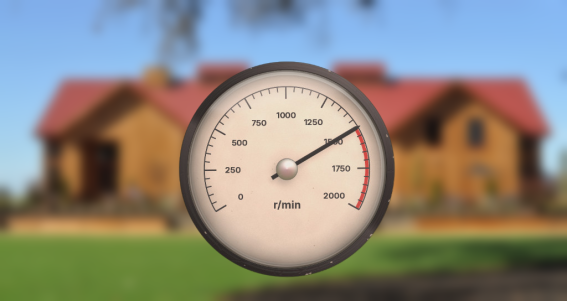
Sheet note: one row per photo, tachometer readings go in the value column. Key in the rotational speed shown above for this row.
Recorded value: 1500 rpm
